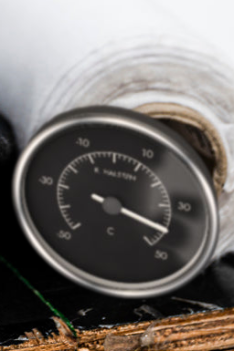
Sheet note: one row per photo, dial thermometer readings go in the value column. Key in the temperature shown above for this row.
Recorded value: 40 °C
